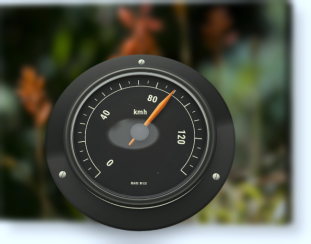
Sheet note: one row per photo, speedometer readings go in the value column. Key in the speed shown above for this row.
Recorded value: 90 km/h
